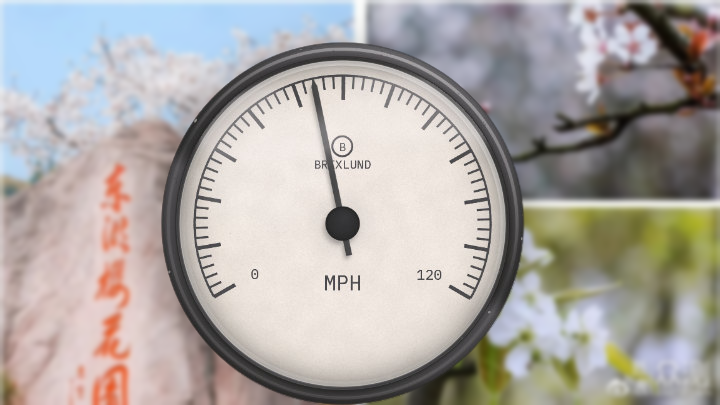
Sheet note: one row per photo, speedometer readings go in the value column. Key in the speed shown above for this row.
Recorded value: 54 mph
